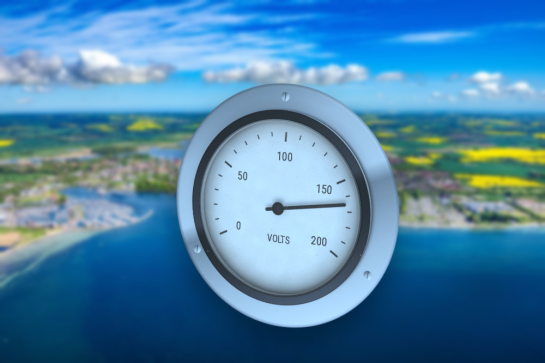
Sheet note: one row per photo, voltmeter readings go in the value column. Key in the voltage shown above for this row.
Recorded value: 165 V
